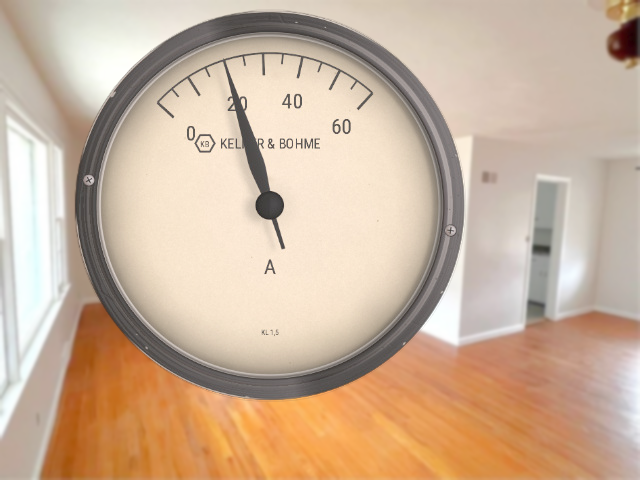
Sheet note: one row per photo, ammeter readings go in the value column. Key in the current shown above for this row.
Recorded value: 20 A
